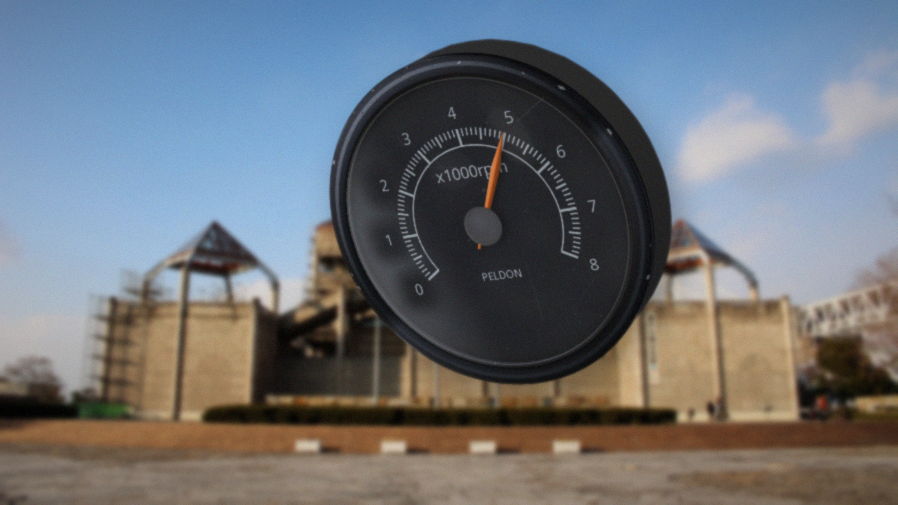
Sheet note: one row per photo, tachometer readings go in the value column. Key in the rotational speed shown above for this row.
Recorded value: 5000 rpm
